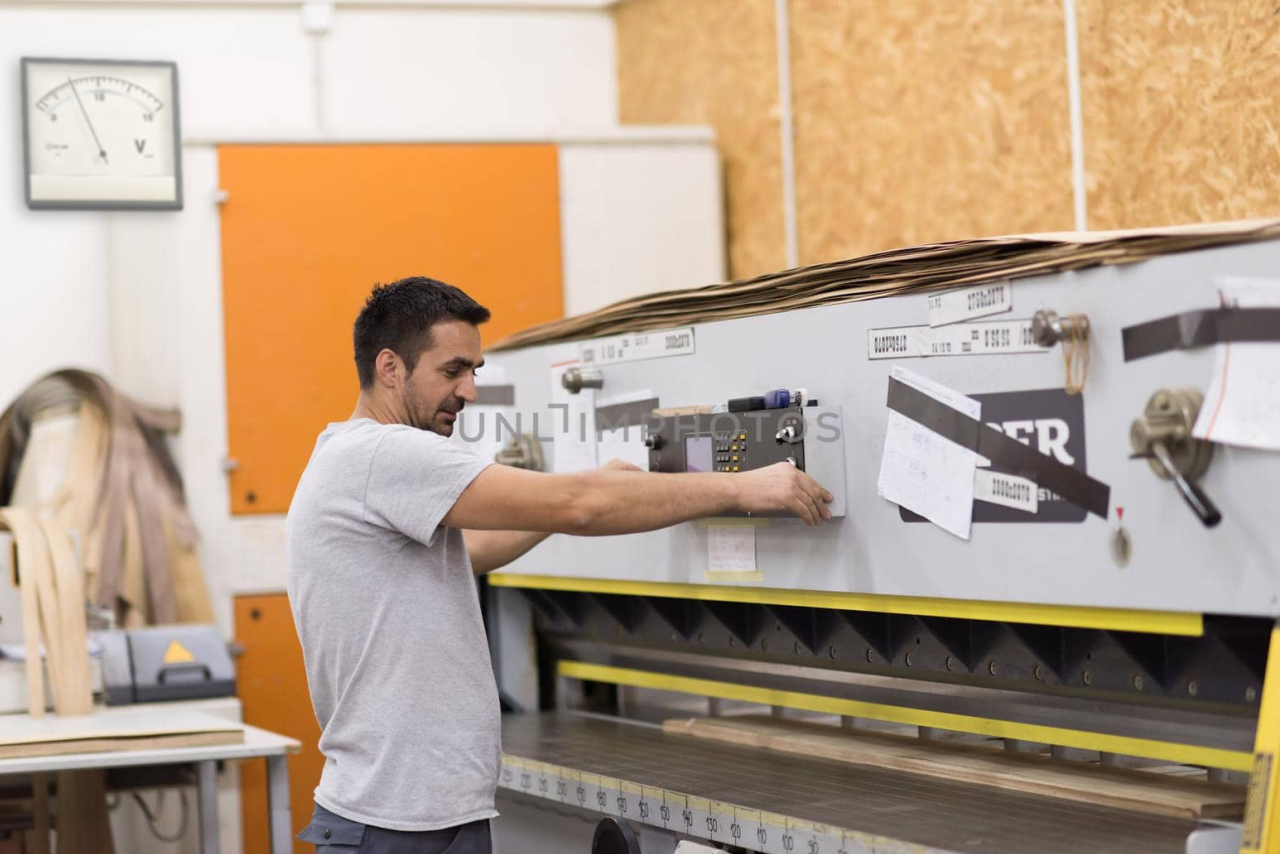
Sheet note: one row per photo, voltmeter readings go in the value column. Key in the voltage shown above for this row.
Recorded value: 7.5 V
